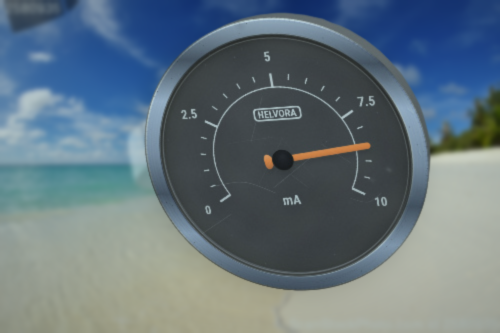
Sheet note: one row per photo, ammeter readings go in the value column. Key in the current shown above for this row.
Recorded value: 8.5 mA
